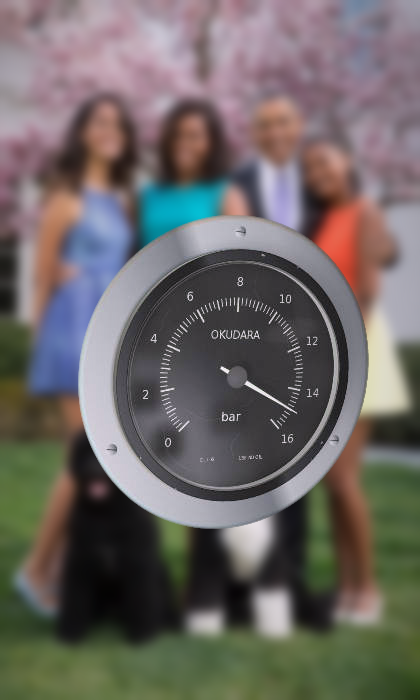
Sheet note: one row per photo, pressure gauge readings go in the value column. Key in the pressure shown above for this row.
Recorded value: 15 bar
